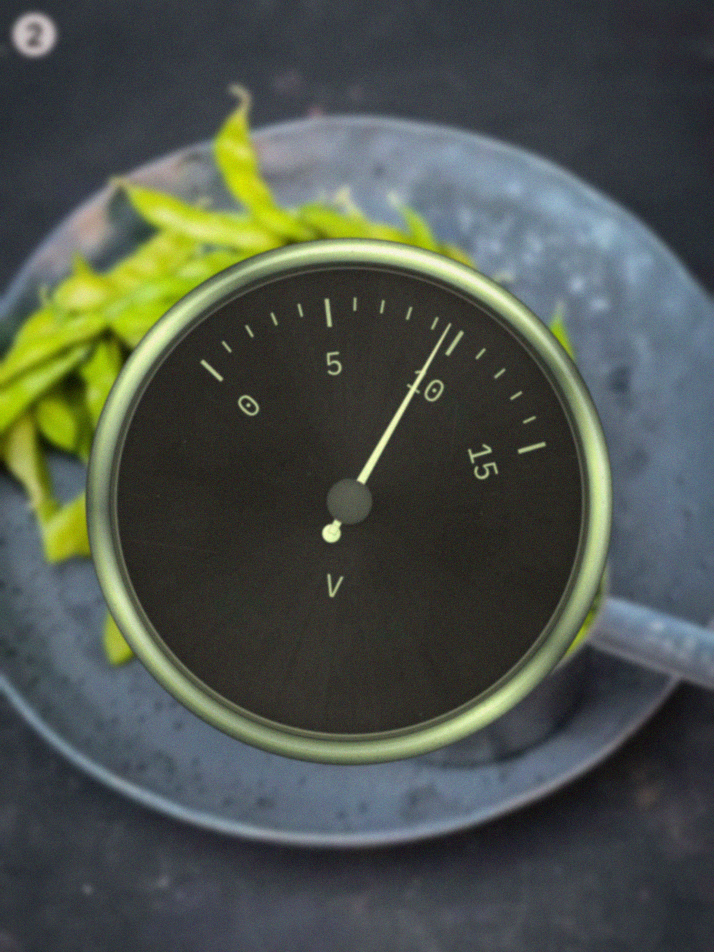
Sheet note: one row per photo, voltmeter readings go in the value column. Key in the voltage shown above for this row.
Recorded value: 9.5 V
